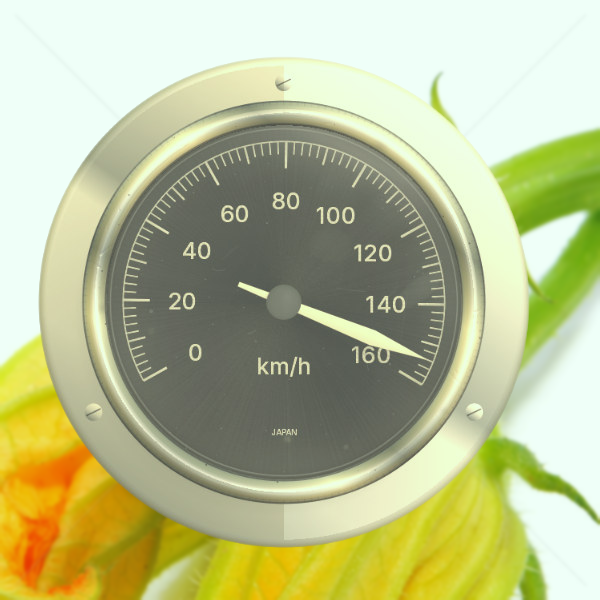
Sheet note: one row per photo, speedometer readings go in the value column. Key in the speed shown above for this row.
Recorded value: 154 km/h
